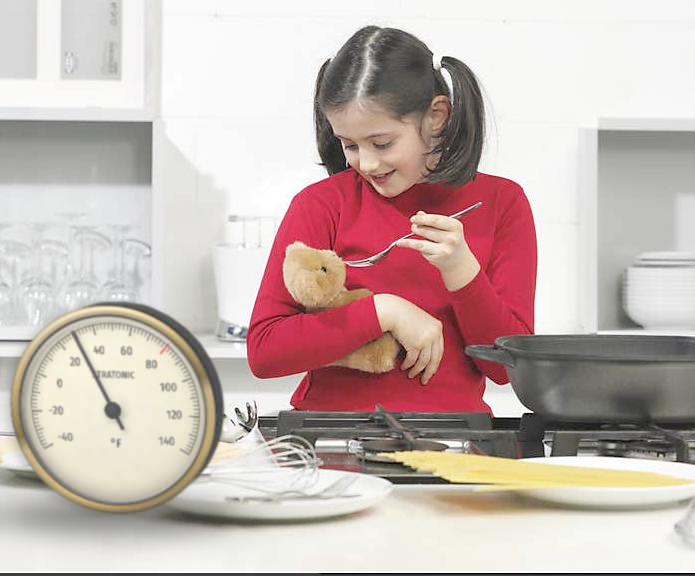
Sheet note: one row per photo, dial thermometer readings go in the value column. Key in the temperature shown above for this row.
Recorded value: 30 °F
